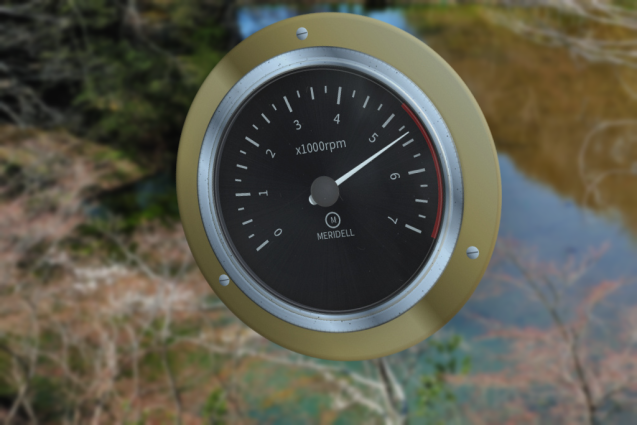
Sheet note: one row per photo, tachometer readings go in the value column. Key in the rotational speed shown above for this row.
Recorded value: 5375 rpm
